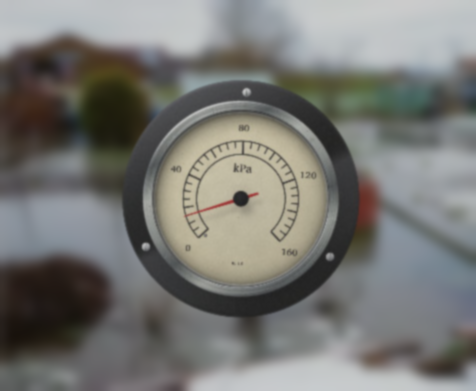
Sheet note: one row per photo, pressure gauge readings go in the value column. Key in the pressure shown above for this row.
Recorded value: 15 kPa
